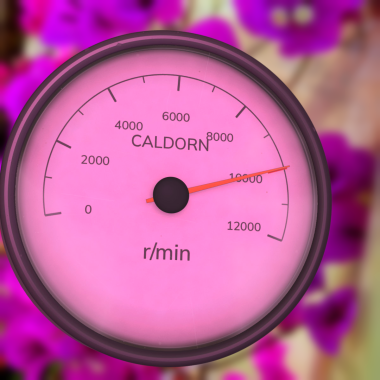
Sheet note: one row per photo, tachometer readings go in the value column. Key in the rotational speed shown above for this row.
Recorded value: 10000 rpm
